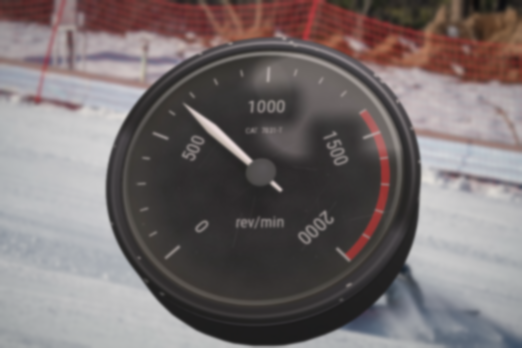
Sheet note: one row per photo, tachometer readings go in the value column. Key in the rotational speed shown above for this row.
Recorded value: 650 rpm
